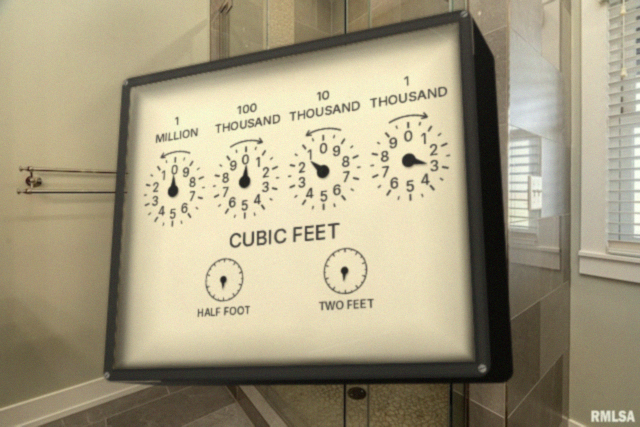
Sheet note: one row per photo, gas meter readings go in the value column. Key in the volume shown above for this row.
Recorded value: 1300 ft³
